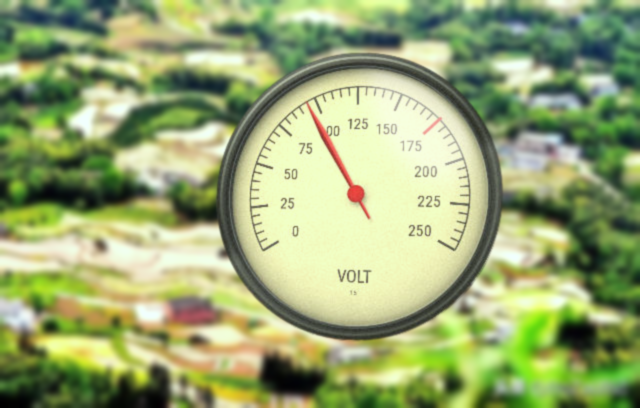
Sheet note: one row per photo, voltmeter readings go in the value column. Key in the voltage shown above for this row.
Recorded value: 95 V
